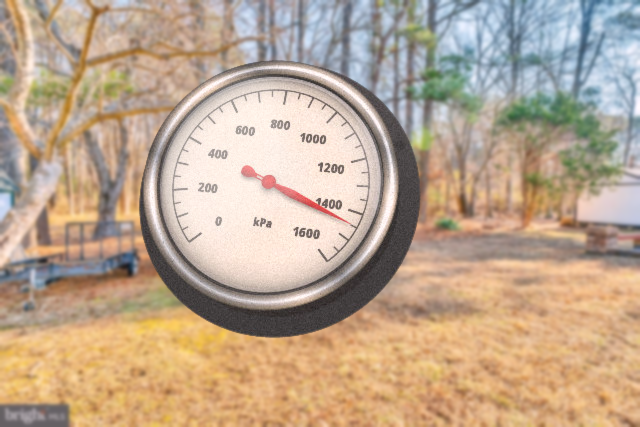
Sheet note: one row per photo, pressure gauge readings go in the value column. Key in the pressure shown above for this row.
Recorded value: 1450 kPa
